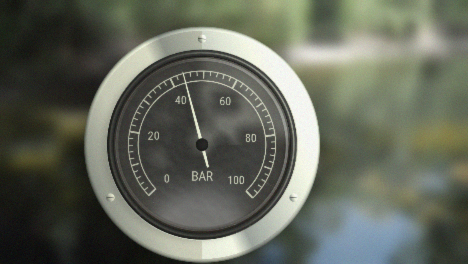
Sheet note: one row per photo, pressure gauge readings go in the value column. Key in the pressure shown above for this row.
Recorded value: 44 bar
